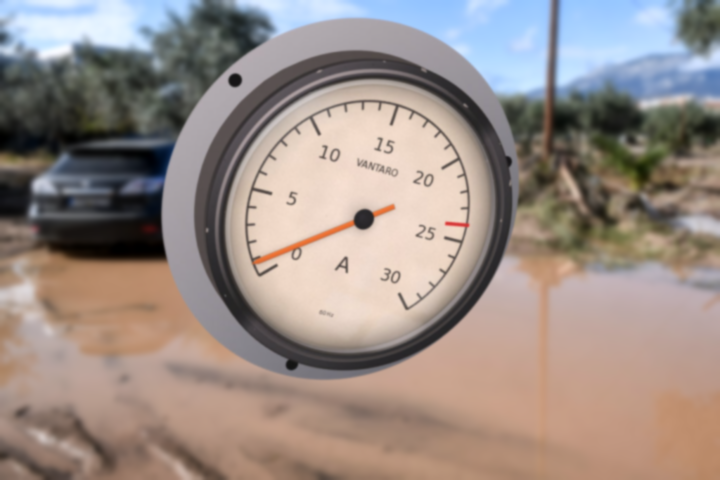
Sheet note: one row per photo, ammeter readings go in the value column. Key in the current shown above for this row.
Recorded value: 1 A
